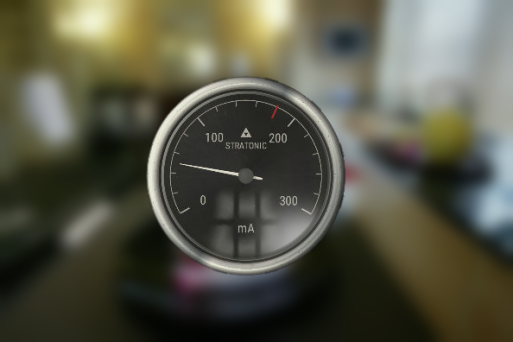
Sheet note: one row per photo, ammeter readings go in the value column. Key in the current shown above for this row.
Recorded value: 50 mA
